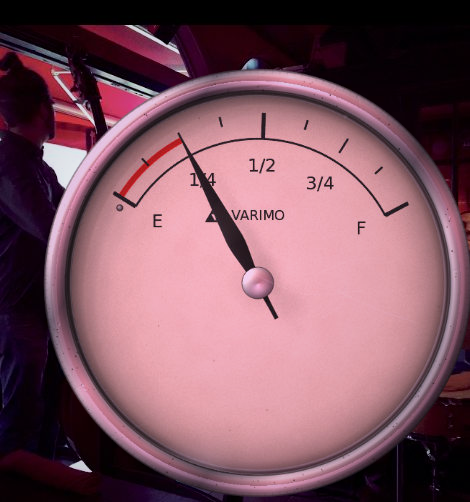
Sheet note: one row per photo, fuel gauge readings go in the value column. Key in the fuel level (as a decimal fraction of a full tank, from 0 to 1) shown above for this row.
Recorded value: 0.25
